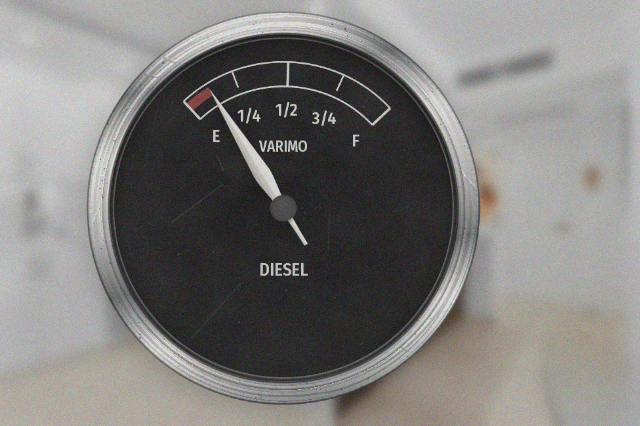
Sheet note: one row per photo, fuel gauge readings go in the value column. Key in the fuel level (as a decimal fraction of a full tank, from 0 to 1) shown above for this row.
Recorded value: 0.125
